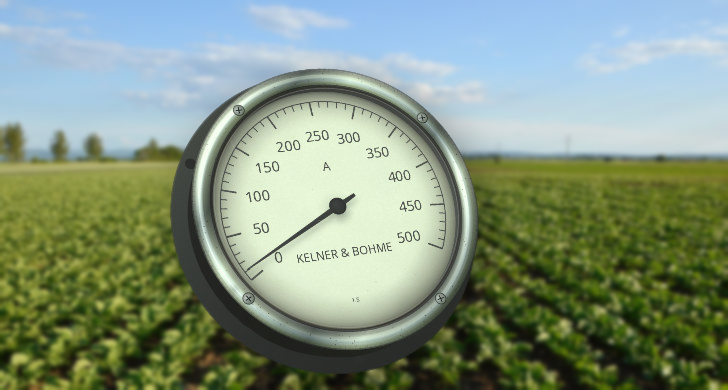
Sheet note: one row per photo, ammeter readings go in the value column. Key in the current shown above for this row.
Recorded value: 10 A
